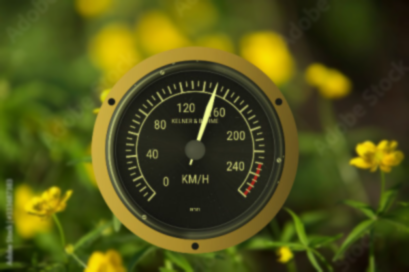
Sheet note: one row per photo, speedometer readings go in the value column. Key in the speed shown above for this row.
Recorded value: 150 km/h
